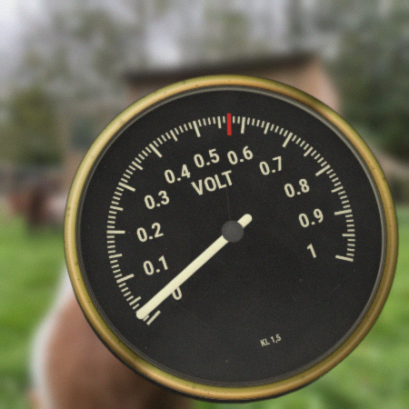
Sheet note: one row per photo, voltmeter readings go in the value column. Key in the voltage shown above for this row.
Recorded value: 0.02 V
